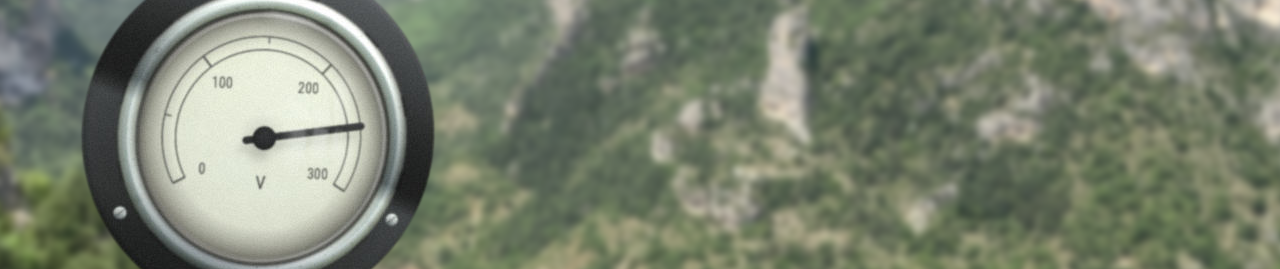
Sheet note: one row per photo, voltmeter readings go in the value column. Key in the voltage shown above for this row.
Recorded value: 250 V
